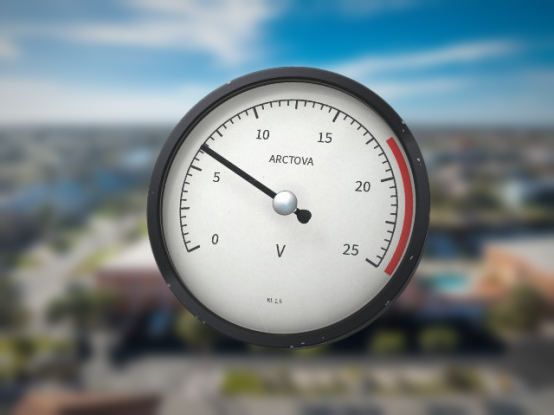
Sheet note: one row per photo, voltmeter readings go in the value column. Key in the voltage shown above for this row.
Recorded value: 6.25 V
